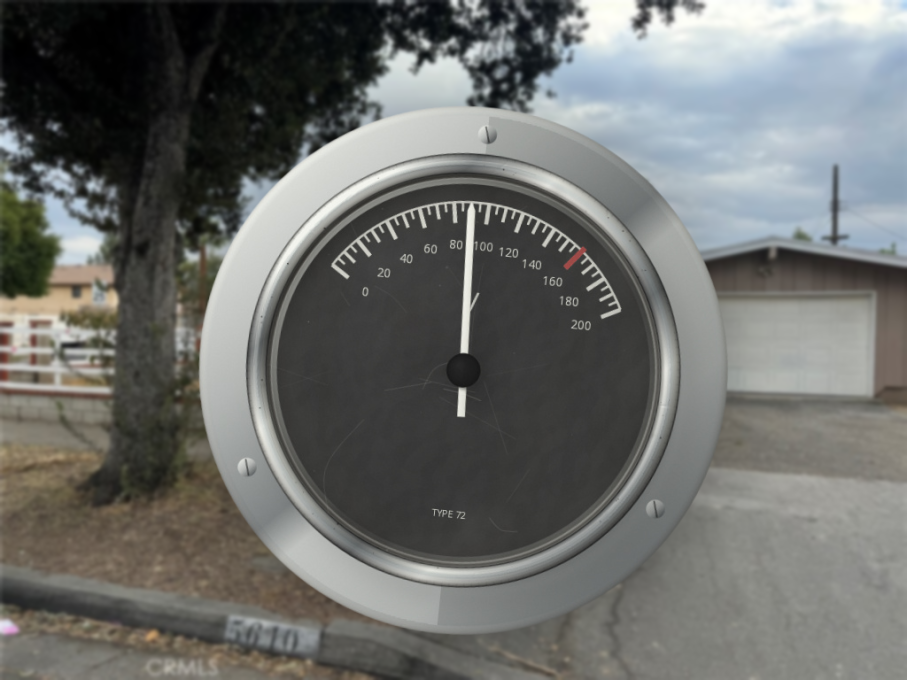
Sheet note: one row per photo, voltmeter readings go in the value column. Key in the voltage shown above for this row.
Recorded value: 90 V
